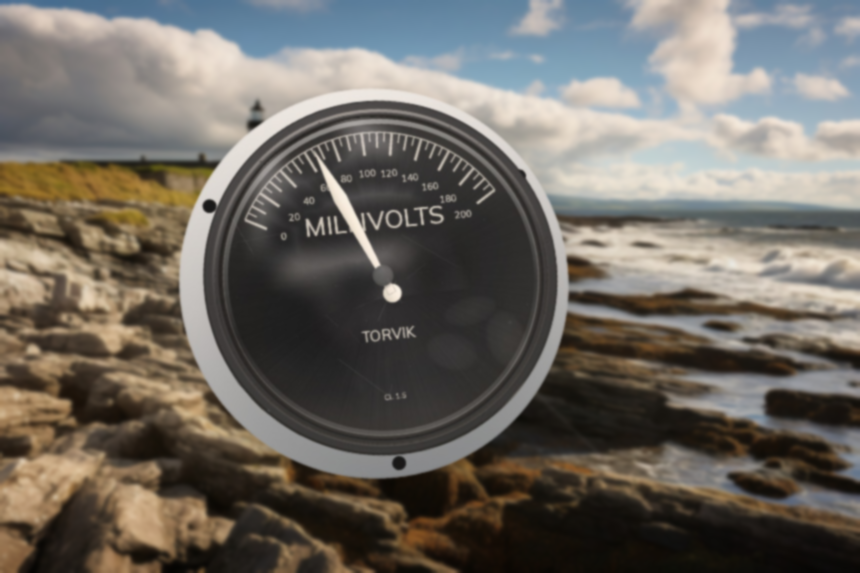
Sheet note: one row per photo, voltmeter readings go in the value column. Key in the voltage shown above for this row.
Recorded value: 65 mV
